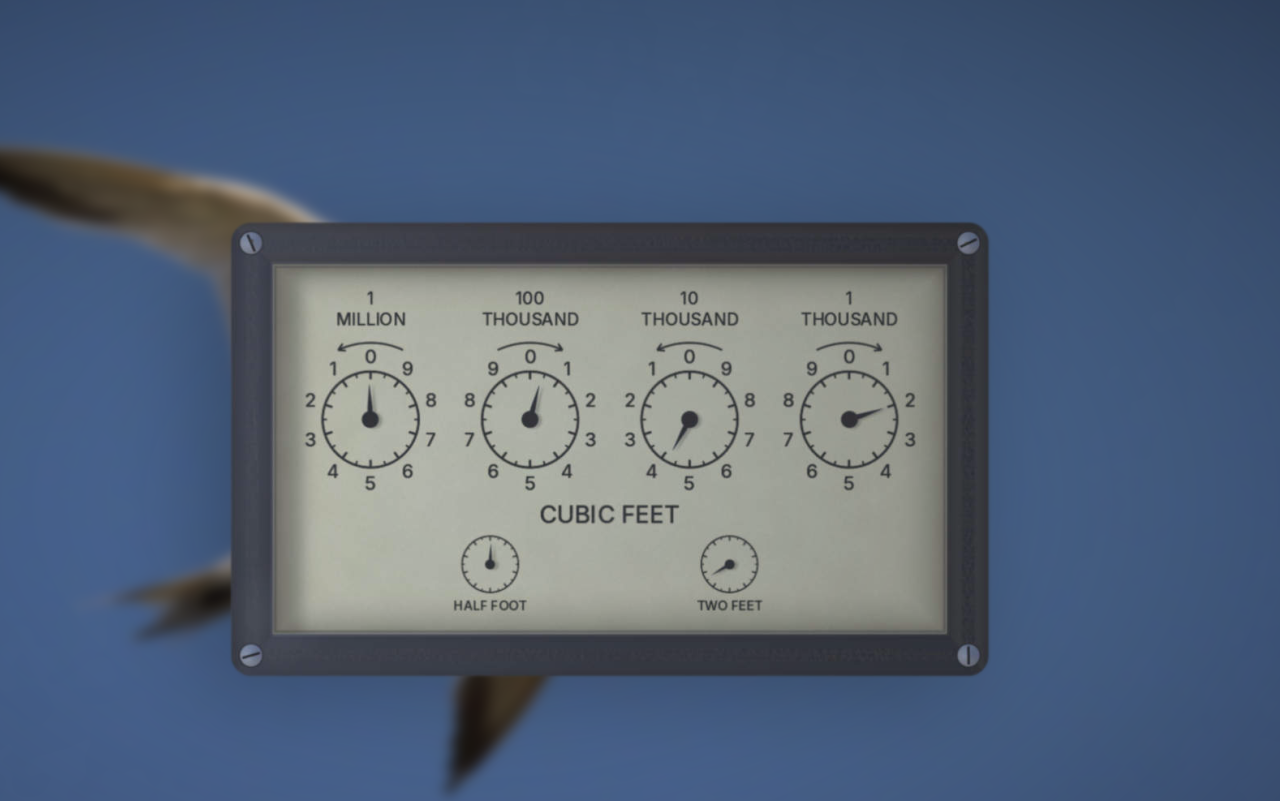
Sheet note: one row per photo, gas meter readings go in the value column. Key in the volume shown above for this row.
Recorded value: 4200 ft³
